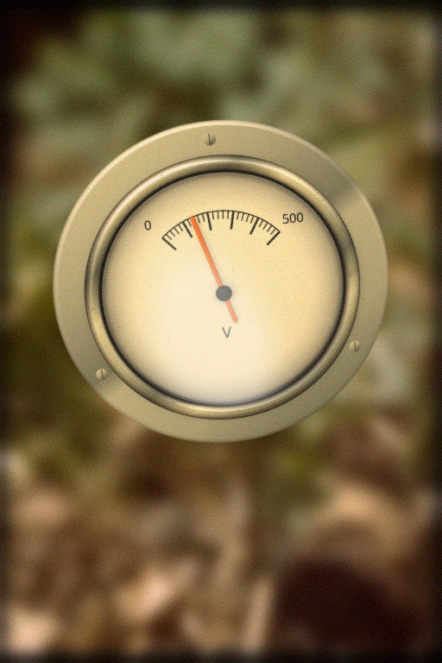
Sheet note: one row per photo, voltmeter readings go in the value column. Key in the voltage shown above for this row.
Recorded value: 140 V
